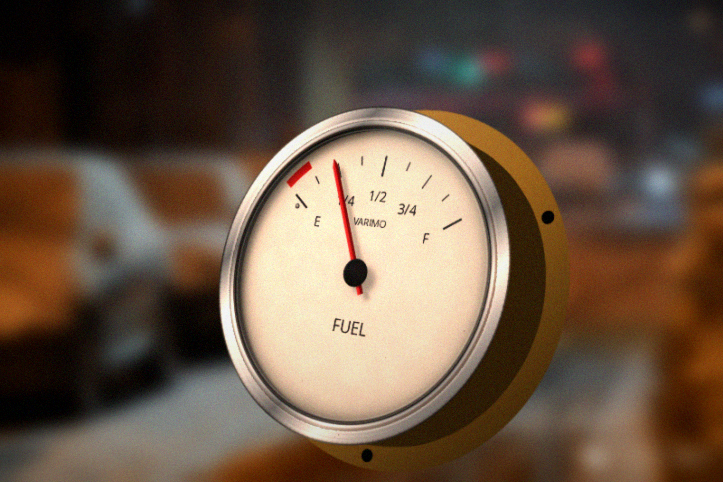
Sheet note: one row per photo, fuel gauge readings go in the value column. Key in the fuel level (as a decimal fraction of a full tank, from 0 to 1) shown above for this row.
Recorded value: 0.25
